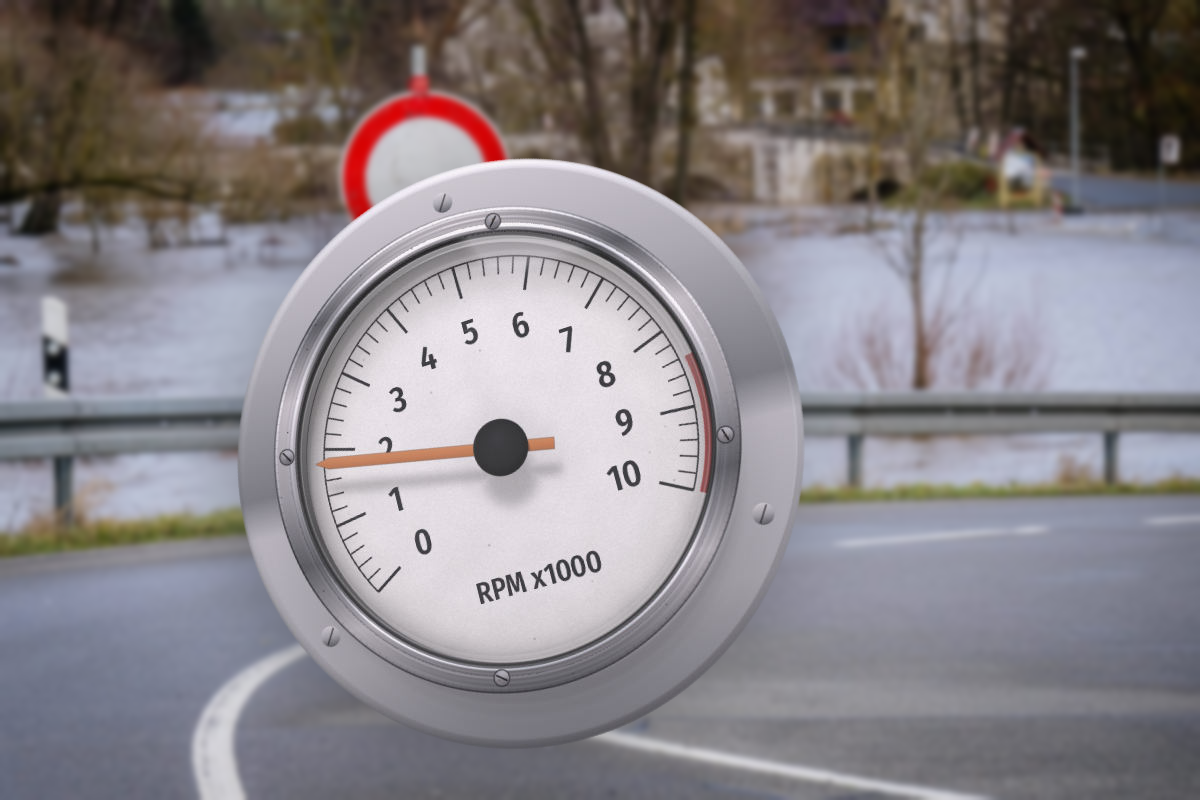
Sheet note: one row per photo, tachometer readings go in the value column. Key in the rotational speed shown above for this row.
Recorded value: 1800 rpm
